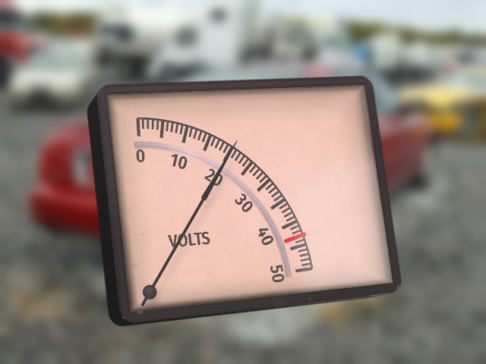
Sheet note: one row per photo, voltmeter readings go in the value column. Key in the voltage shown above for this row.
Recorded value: 20 V
